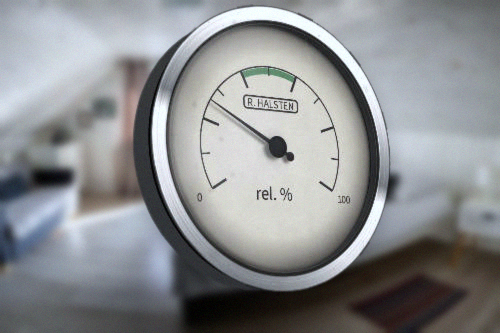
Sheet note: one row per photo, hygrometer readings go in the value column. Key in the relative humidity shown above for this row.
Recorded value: 25 %
